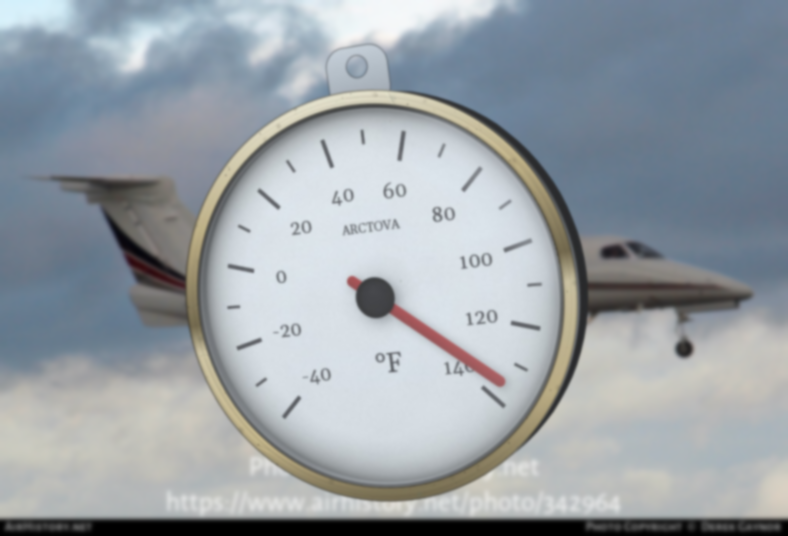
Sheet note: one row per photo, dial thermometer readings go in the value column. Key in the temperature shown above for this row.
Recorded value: 135 °F
